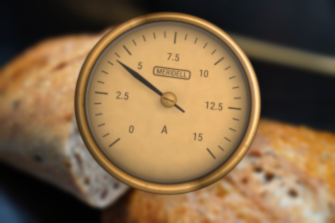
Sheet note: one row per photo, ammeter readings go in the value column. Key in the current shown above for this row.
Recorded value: 4.25 A
